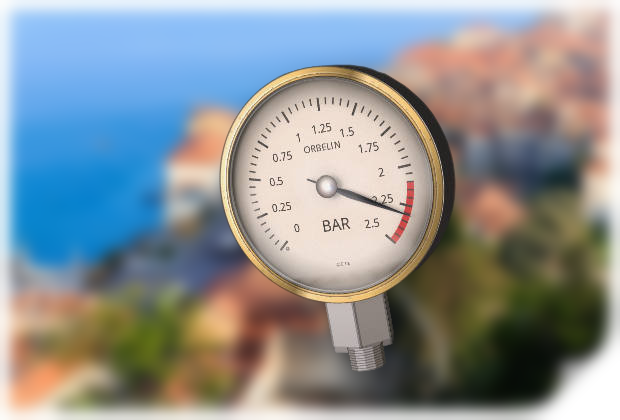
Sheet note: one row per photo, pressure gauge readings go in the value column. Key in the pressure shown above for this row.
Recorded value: 2.3 bar
